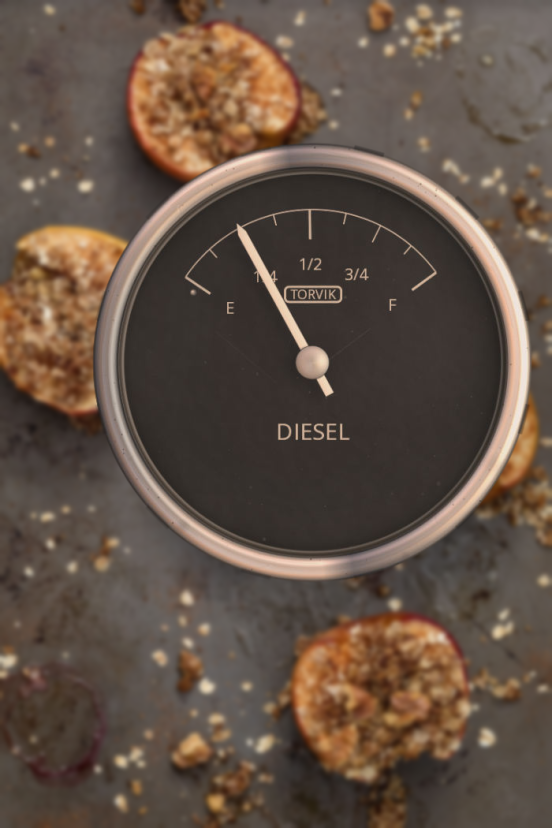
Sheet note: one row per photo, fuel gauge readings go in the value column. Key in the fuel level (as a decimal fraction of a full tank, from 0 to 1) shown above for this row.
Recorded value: 0.25
